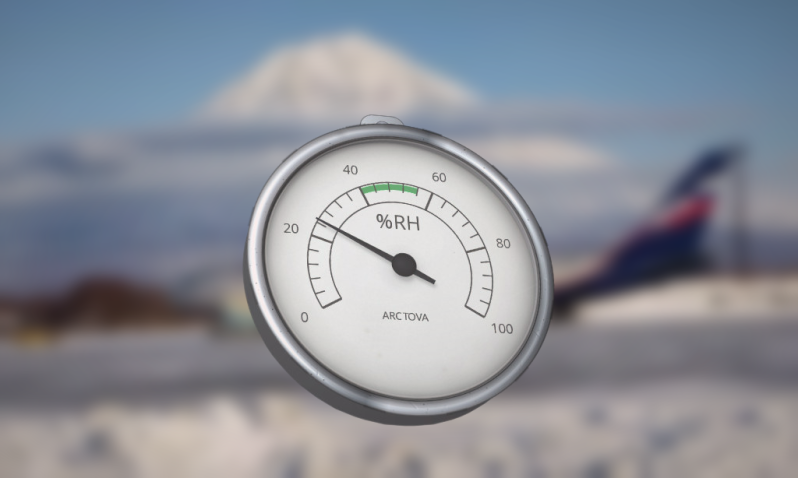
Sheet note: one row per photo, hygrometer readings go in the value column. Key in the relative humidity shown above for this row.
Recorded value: 24 %
